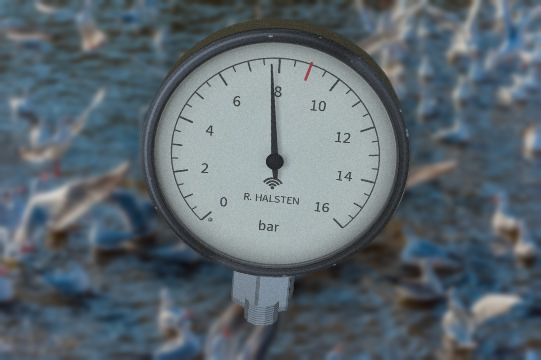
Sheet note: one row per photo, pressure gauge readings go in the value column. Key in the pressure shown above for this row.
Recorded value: 7.75 bar
